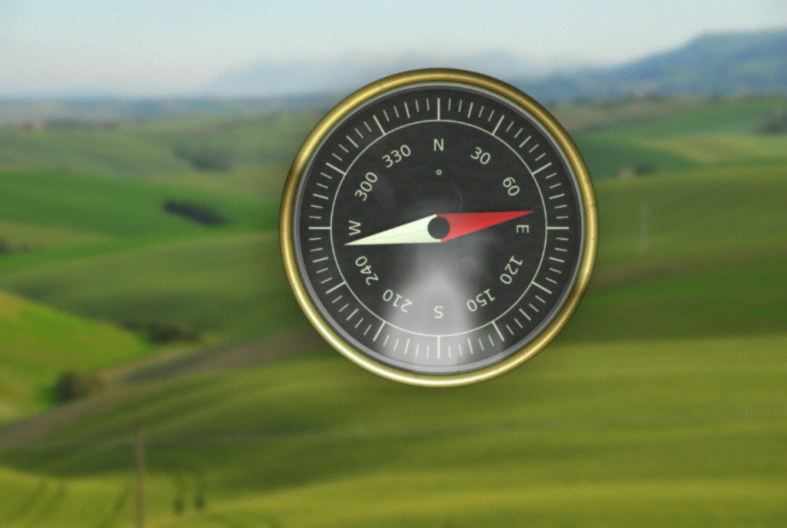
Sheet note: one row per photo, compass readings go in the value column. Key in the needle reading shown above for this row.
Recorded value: 80 °
